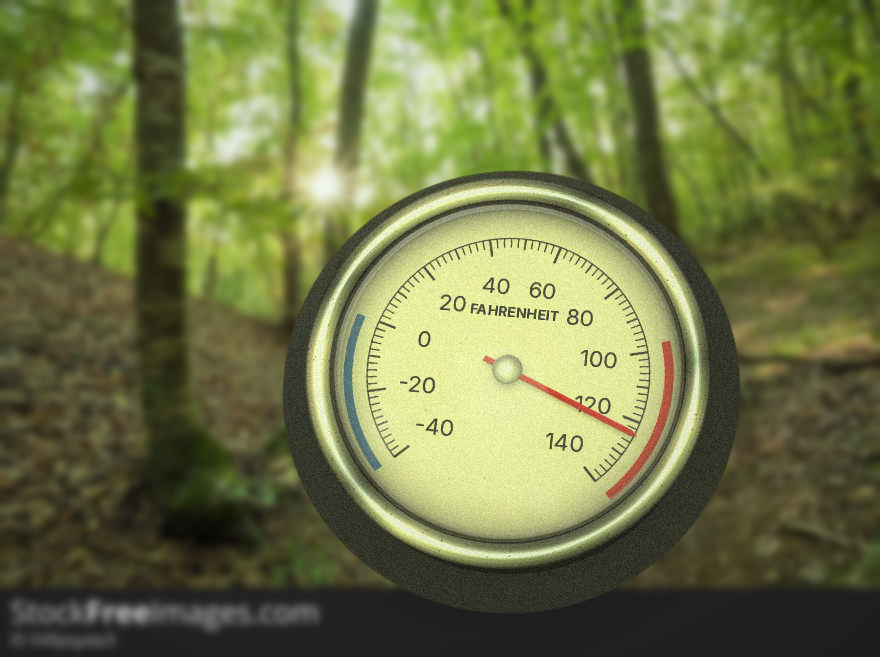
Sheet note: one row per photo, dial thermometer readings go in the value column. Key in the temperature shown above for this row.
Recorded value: 124 °F
